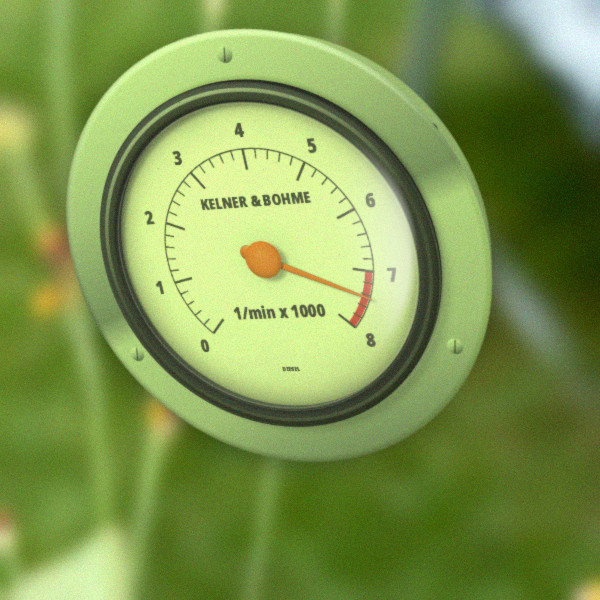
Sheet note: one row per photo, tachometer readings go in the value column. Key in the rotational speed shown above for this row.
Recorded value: 7400 rpm
